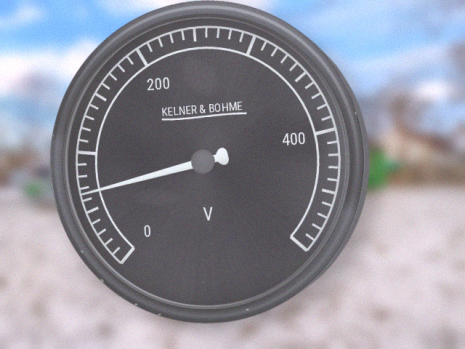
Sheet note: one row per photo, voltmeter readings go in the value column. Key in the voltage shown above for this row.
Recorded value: 65 V
